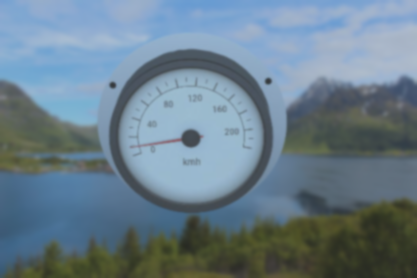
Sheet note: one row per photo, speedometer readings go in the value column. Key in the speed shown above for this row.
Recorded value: 10 km/h
